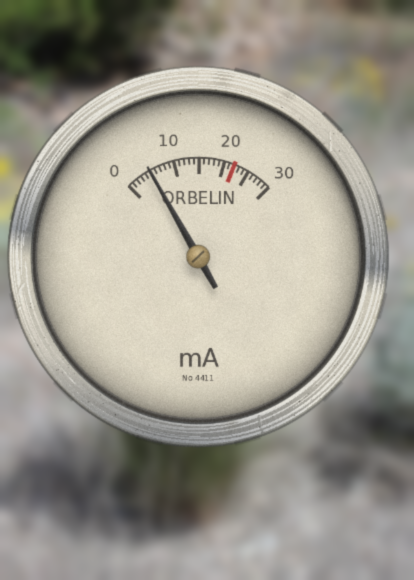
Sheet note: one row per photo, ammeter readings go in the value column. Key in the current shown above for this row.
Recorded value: 5 mA
